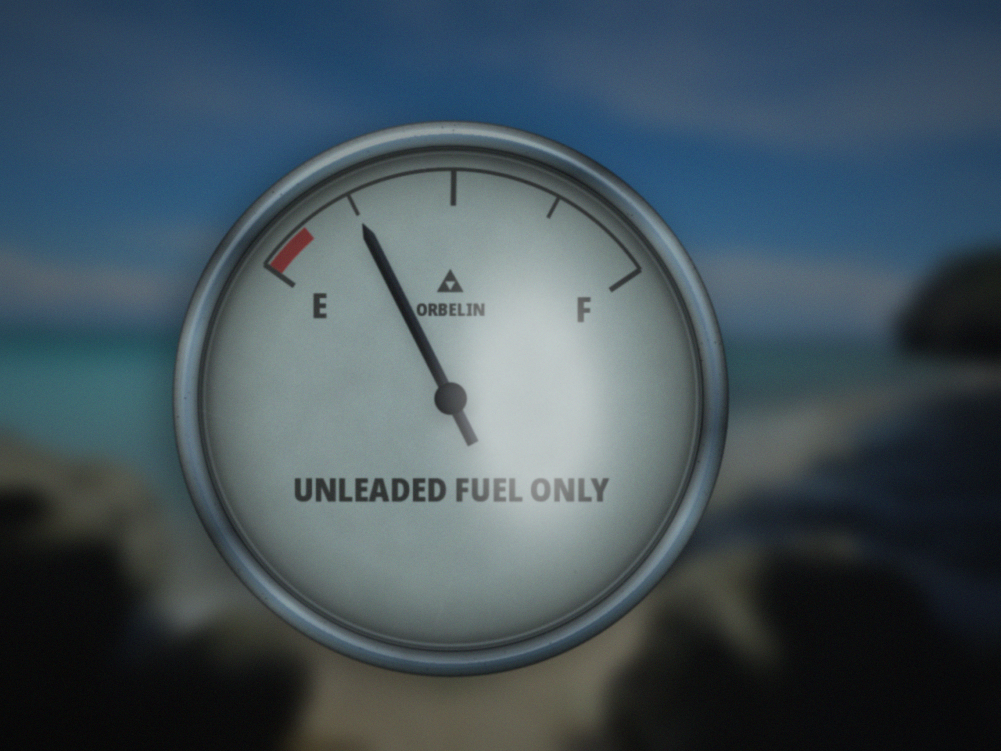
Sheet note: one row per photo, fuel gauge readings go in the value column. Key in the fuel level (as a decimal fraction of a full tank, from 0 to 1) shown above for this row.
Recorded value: 0.25
